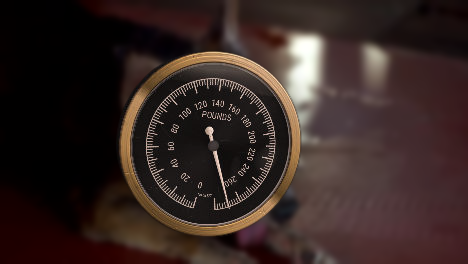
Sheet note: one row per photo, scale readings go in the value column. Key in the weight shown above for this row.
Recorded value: 270 lb
